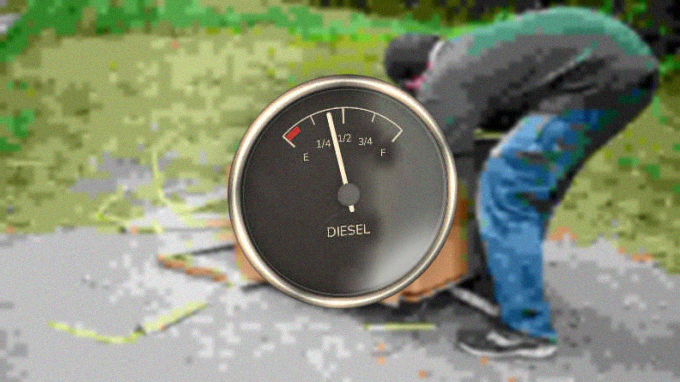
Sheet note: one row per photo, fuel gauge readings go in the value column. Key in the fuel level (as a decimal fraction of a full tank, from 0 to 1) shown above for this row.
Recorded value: 0.375
